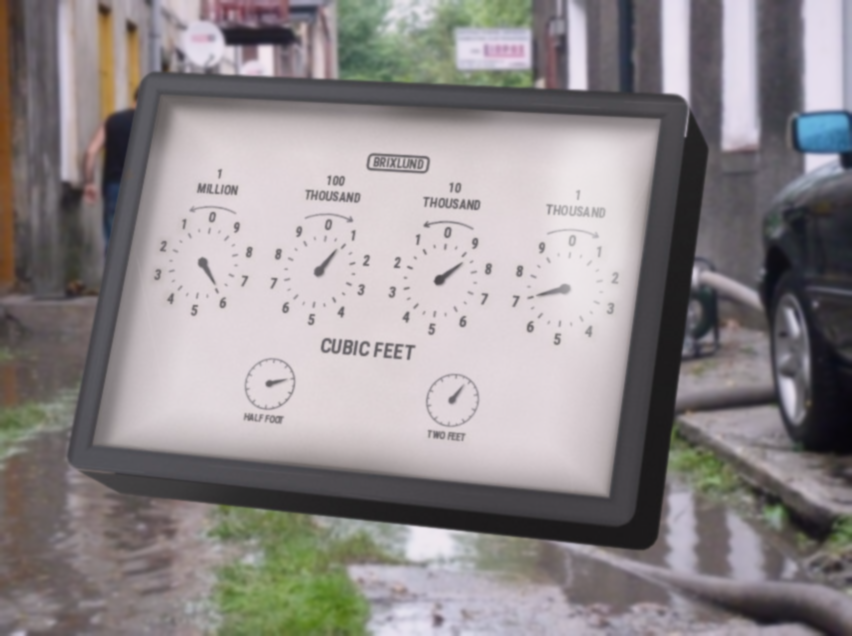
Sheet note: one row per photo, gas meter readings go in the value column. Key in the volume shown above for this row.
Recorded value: 608700 ft³
